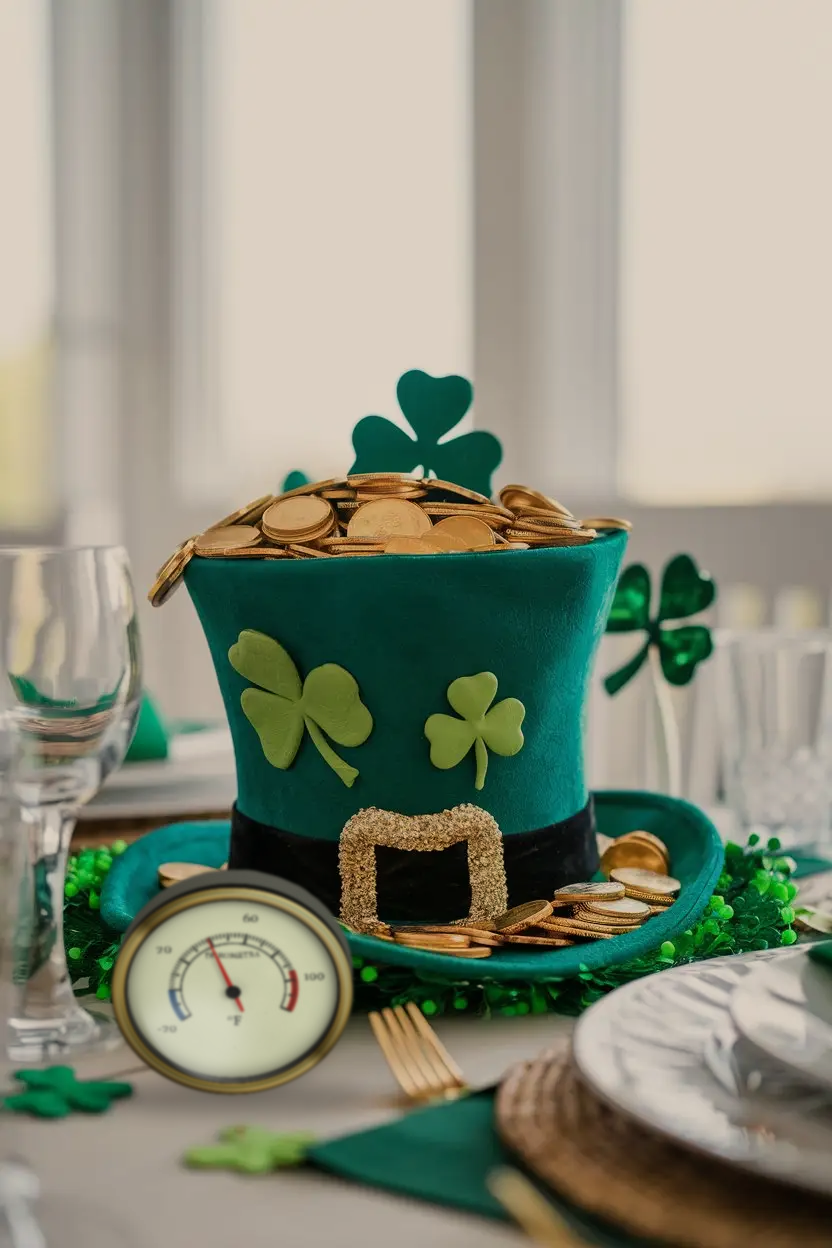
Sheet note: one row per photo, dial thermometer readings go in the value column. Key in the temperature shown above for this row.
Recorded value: 40 °F
